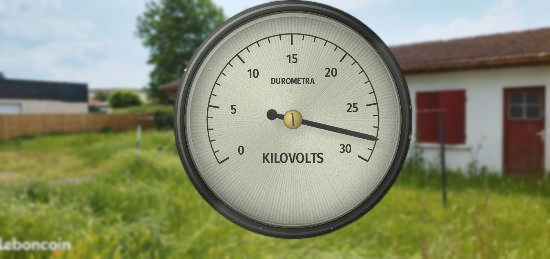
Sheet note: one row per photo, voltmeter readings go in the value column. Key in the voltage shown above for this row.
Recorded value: 28 kV
